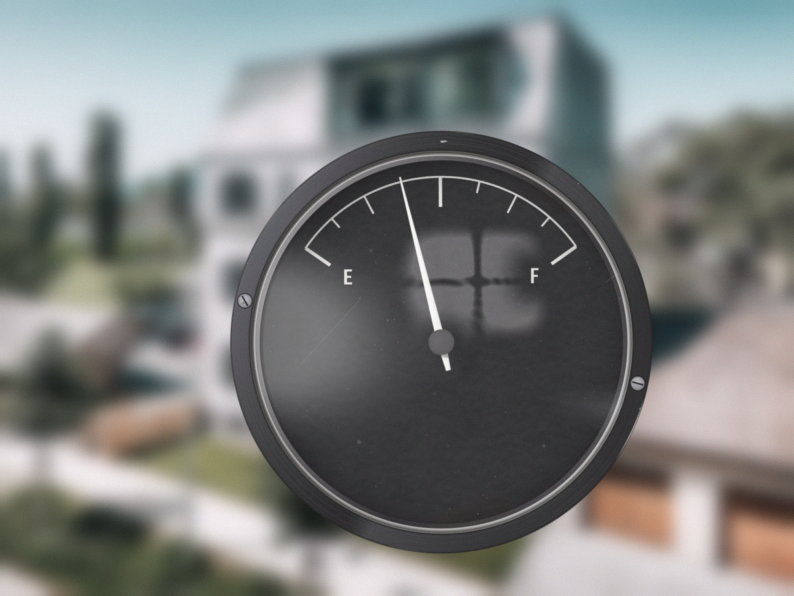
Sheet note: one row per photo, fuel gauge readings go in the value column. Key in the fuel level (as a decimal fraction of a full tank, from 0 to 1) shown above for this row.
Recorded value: 0.375
